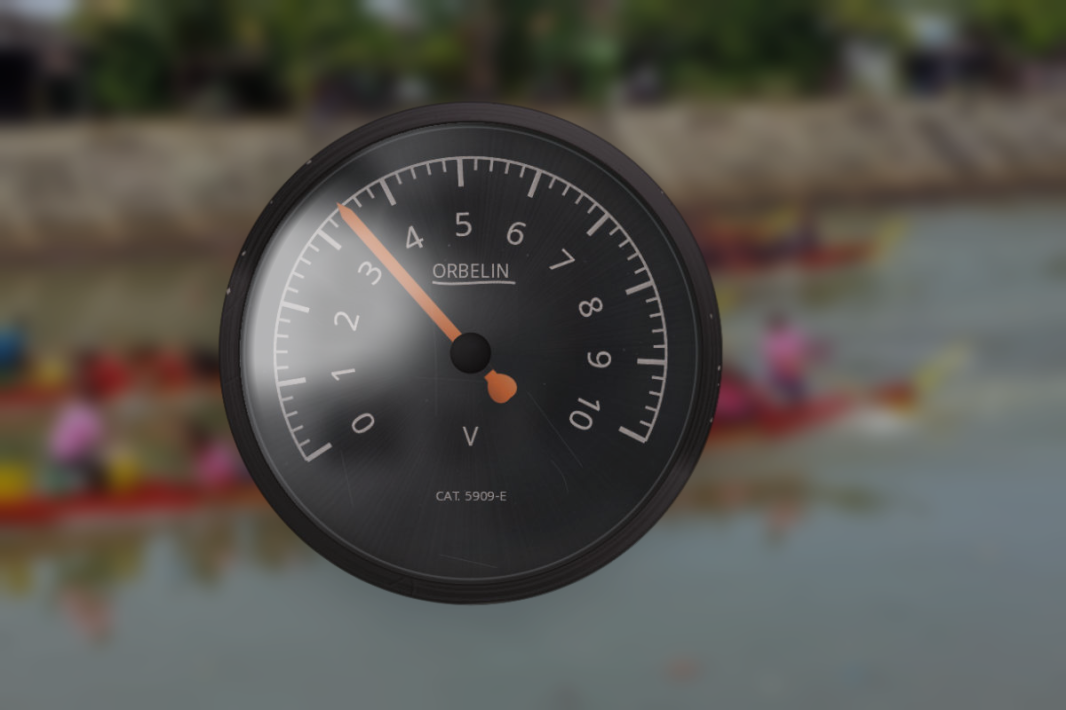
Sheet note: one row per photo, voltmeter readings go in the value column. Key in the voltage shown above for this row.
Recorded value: 3.4 V
